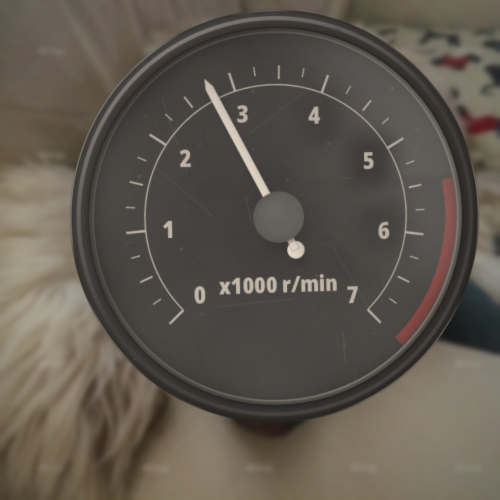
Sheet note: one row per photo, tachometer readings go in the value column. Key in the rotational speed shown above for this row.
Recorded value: 2750 rpm
